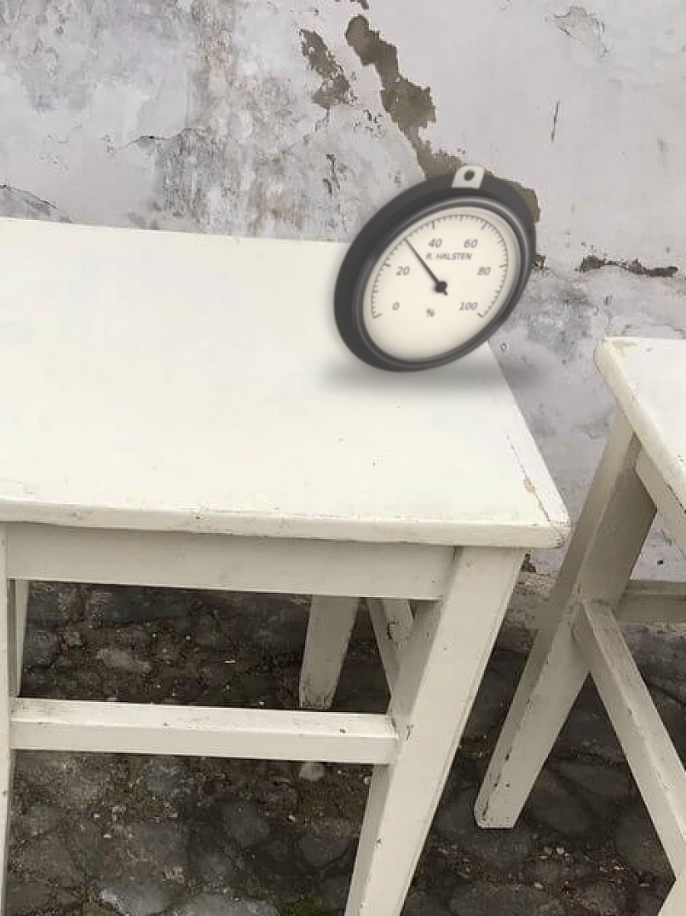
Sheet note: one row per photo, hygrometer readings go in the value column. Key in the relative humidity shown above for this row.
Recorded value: 30 %
